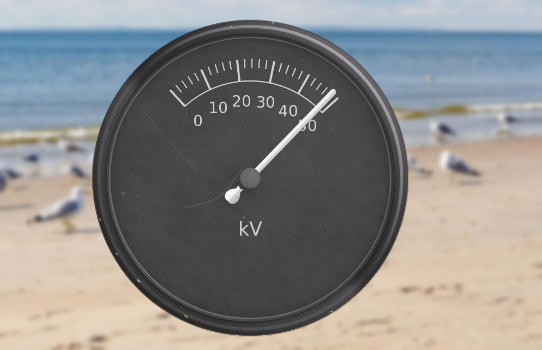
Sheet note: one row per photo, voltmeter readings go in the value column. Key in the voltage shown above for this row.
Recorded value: 48 kV
